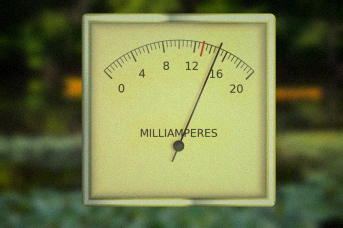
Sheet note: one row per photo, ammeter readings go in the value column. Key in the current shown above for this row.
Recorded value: 15 mA
